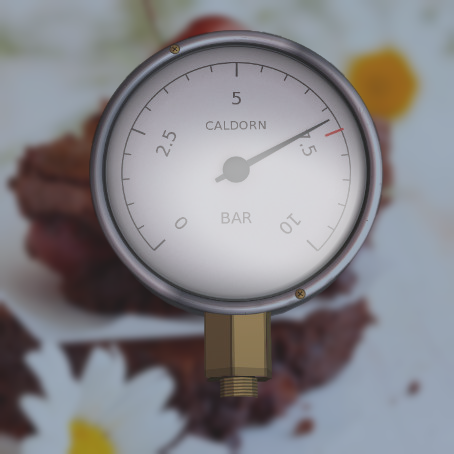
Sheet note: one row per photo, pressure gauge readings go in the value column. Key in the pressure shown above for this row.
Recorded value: 7.25 bar
